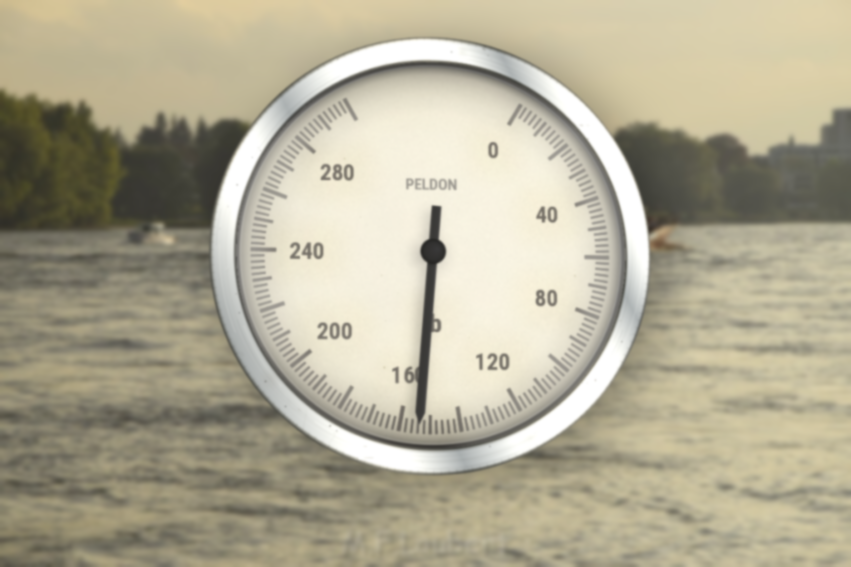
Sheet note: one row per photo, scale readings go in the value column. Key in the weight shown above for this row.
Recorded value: 154 lb
